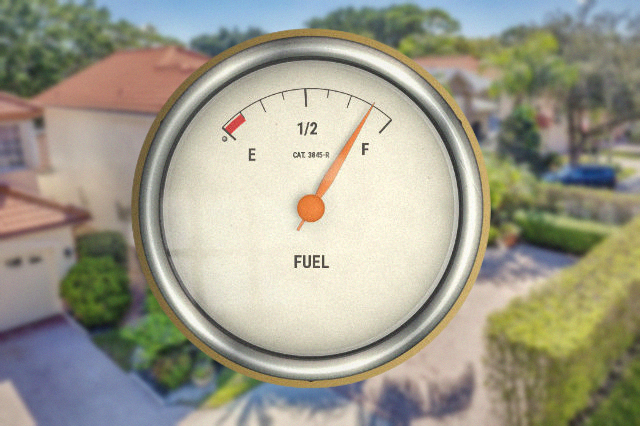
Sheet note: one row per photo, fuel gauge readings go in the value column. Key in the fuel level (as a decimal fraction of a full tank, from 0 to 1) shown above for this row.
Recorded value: 0.875
